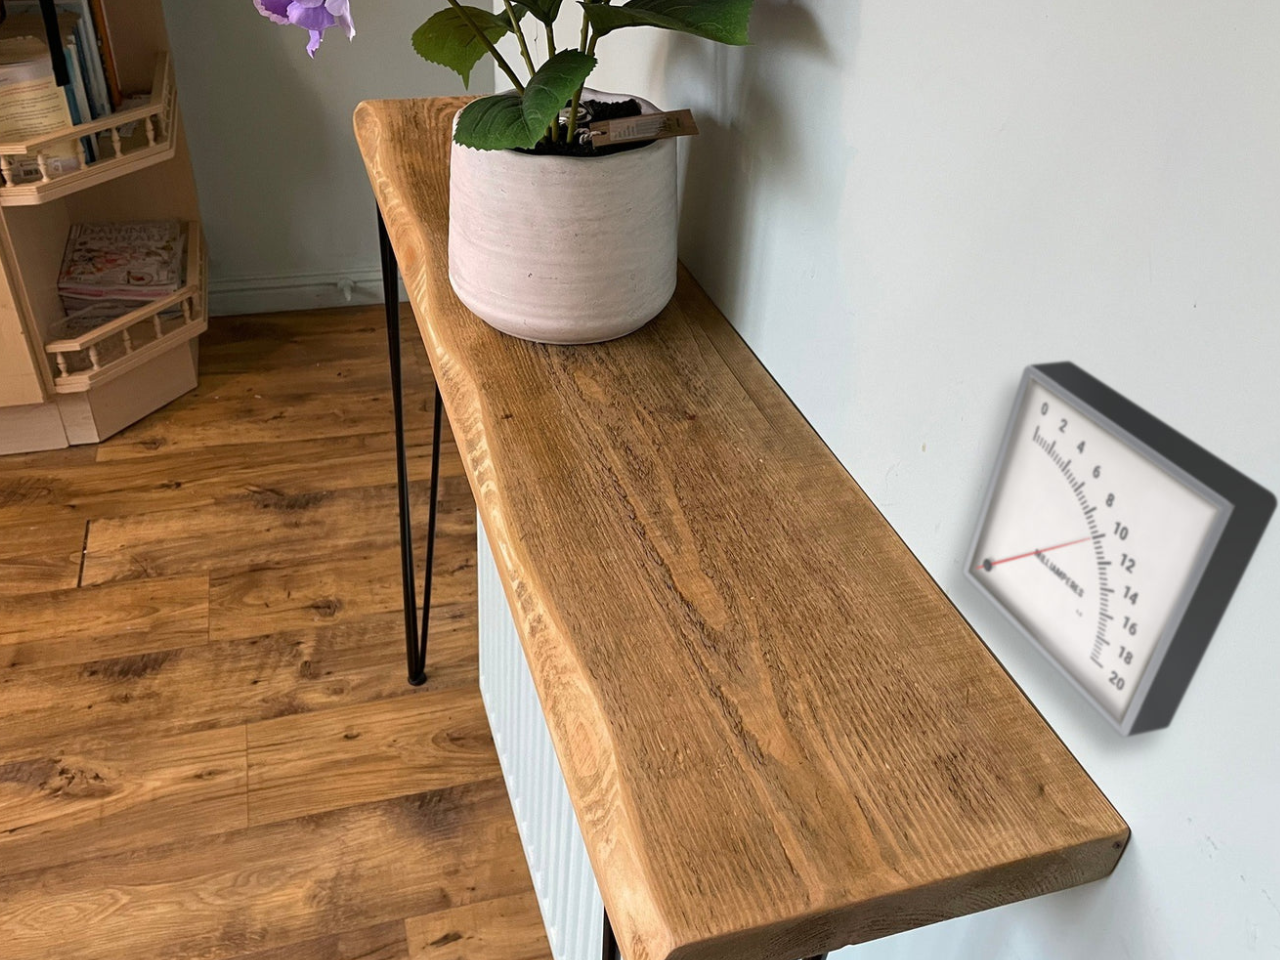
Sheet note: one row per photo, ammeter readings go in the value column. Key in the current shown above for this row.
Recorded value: 10 mA
